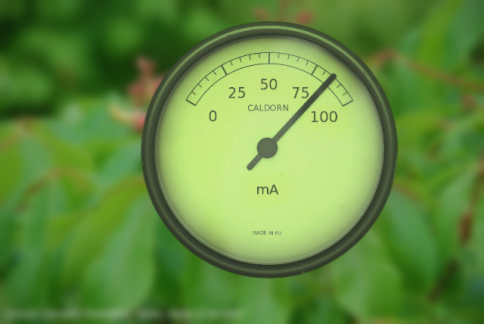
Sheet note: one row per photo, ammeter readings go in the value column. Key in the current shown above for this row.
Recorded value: 85 mA
